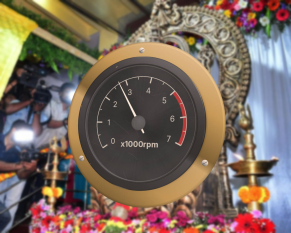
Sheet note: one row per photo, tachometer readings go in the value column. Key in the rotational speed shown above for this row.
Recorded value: 2750 rpm
